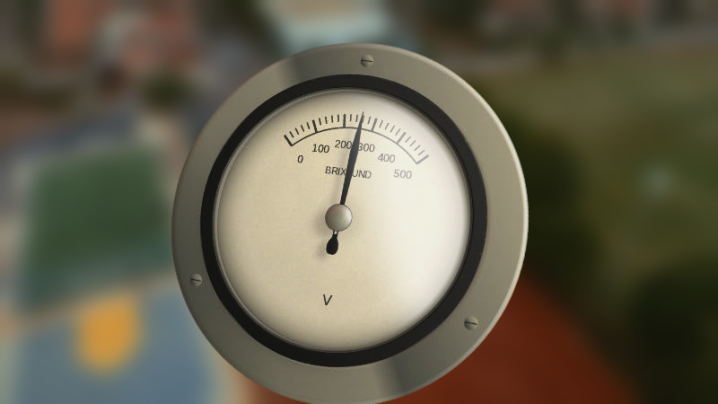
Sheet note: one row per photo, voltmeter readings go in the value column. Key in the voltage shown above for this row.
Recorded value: 260 V
